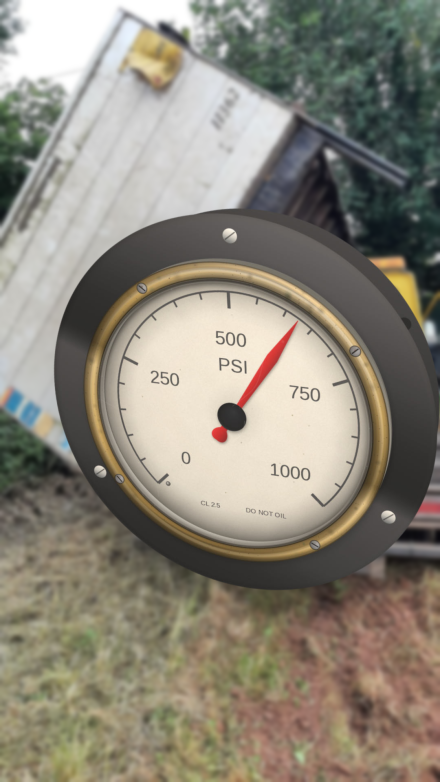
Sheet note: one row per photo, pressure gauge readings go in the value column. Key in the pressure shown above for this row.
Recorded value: 625 psi
